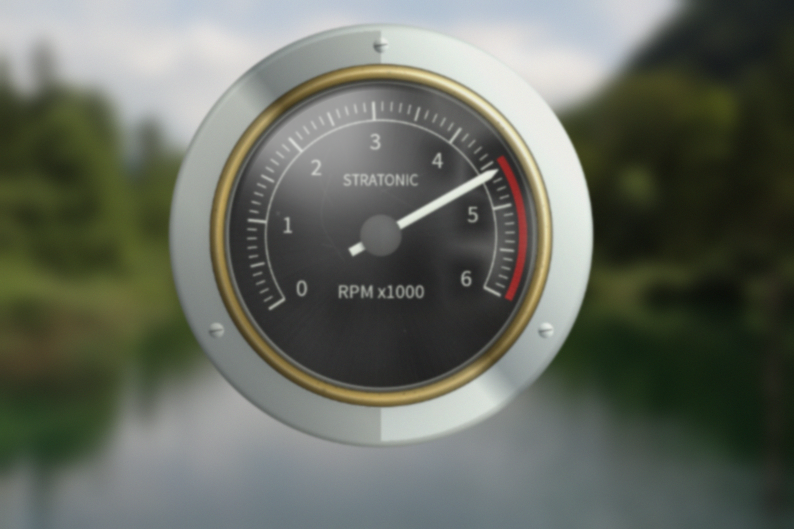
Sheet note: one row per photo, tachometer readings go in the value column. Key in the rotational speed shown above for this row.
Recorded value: 4600 rpm
